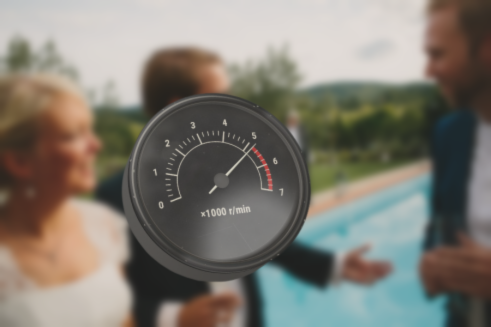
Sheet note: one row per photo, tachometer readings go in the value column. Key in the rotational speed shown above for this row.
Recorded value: 5200 rpm
